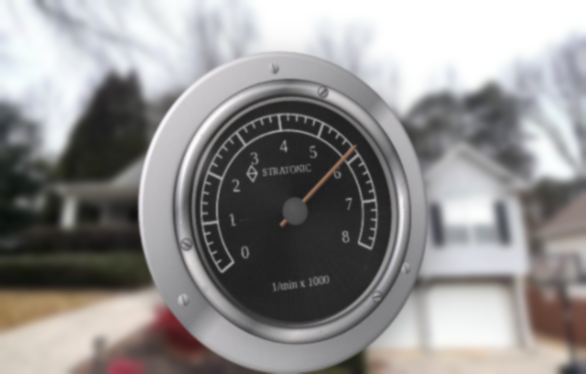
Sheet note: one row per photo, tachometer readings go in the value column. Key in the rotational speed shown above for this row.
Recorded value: 5800 rpm
